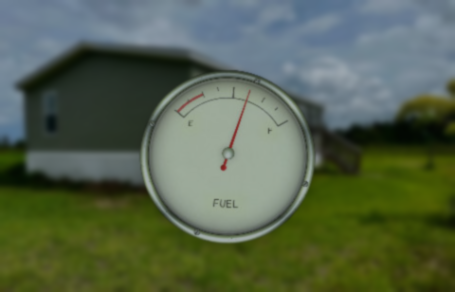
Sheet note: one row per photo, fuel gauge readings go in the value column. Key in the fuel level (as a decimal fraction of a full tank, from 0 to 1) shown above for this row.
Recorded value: 0.625
